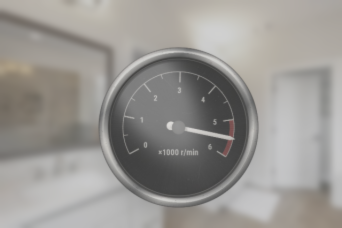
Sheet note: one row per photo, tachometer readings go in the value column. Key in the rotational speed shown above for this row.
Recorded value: 5500 rpm
